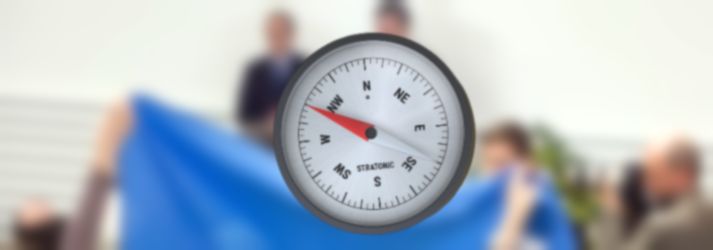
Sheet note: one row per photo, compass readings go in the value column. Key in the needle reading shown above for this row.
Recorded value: 300 °
